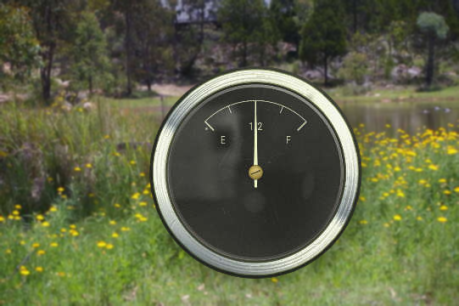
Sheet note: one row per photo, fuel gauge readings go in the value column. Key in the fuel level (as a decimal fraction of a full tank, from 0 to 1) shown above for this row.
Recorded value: 0.5
